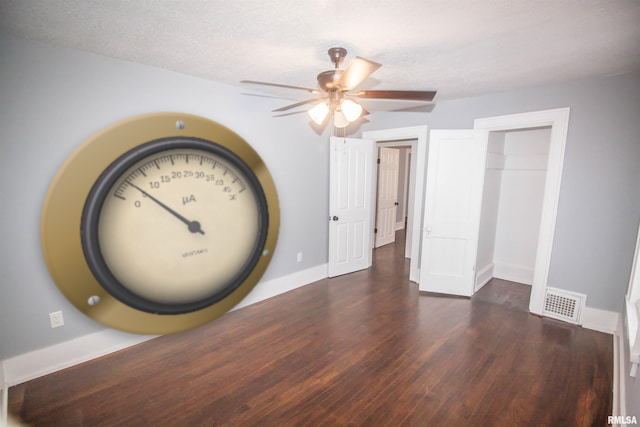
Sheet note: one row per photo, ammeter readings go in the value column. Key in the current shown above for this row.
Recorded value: 5 µA
